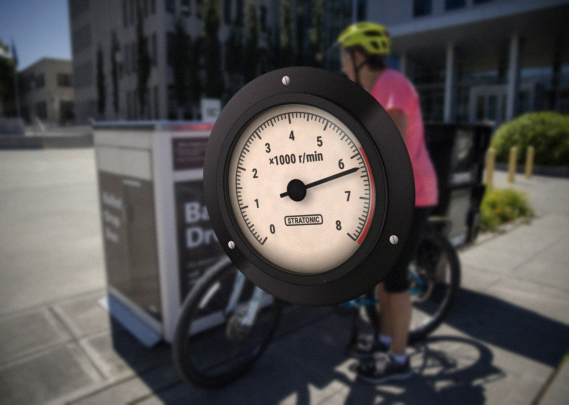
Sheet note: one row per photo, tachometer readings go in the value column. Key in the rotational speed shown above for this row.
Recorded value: 6300 rpm
